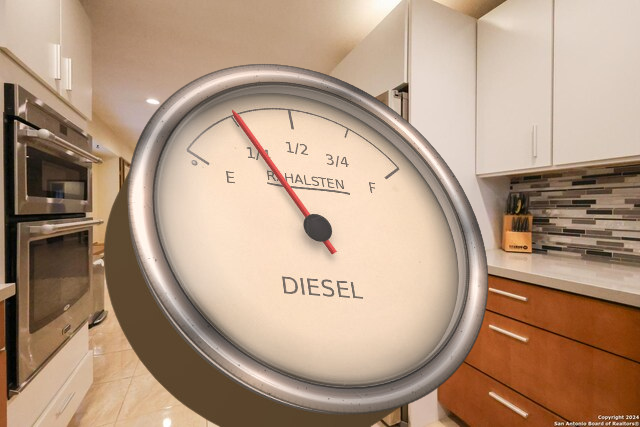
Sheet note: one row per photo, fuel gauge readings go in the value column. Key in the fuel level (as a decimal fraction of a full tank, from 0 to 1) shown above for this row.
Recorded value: 0.25
